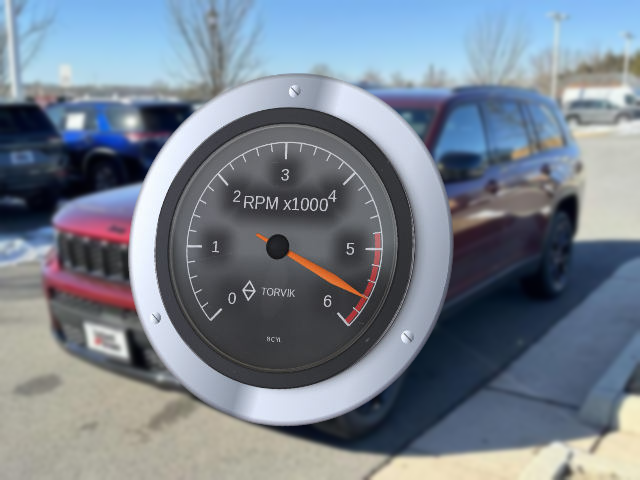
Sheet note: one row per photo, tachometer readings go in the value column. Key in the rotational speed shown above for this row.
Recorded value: 5600 rpm
